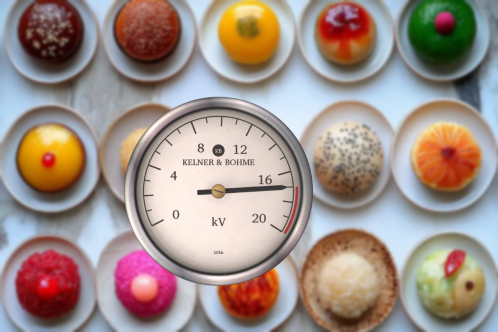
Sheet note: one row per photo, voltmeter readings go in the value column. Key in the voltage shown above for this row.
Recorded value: 17 kV
